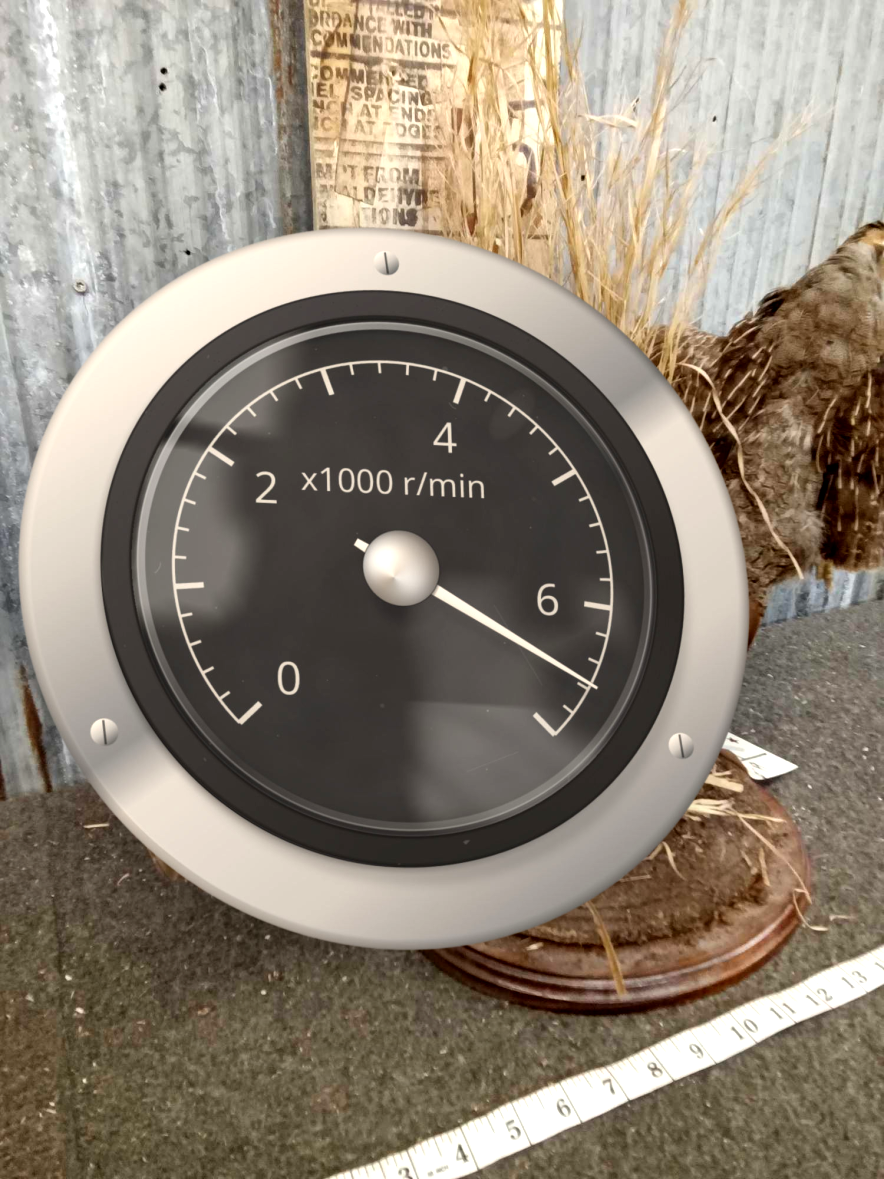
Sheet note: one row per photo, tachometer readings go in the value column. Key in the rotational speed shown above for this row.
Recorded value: 6600 rpm
